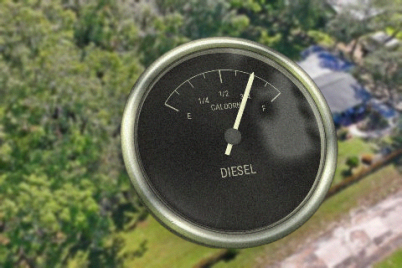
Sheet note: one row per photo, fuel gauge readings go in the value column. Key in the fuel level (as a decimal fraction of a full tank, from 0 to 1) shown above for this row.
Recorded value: 0.75
